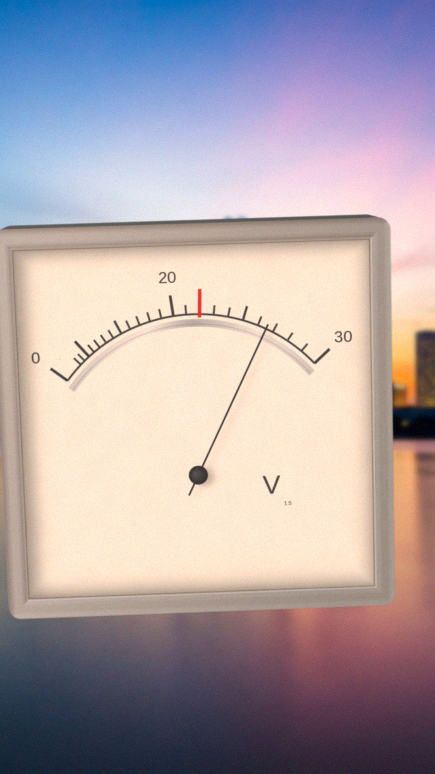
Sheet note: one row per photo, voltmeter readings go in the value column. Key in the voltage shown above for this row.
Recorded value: 26.5 V
